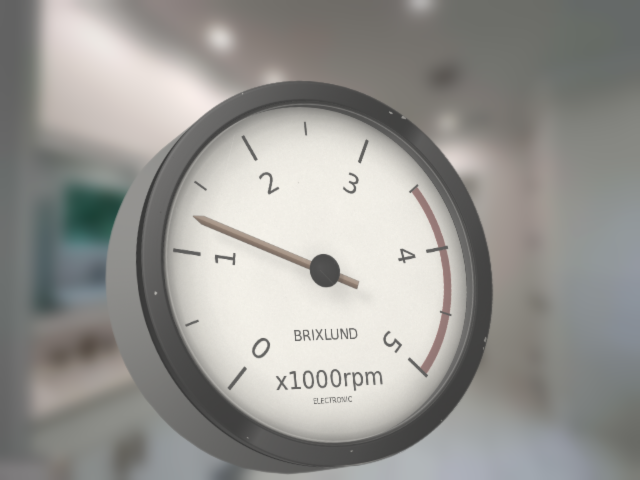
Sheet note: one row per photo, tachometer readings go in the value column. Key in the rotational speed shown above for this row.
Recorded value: 1250 rpm
